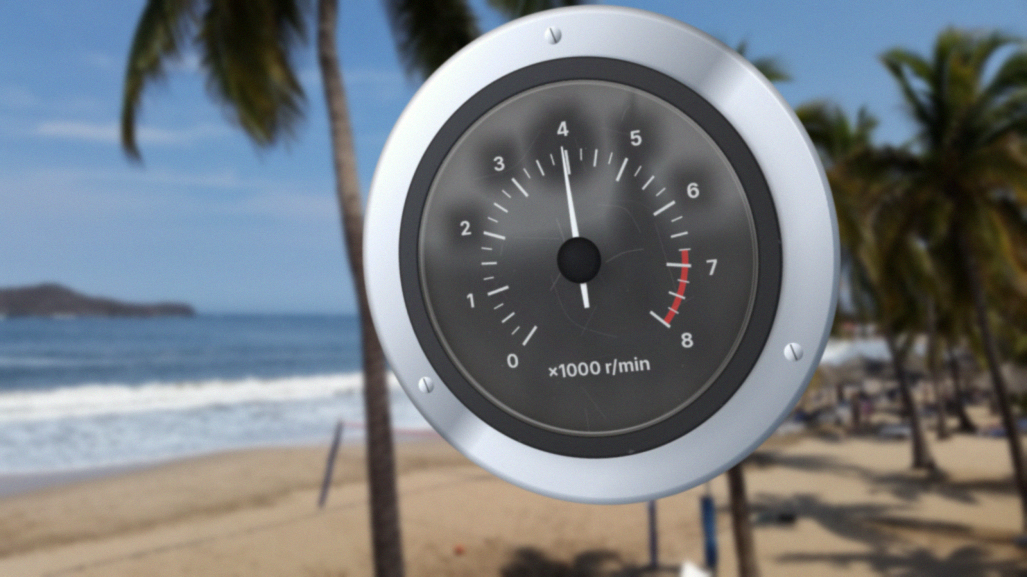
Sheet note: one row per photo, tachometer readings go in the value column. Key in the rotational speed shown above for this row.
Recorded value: 4000 rpm
